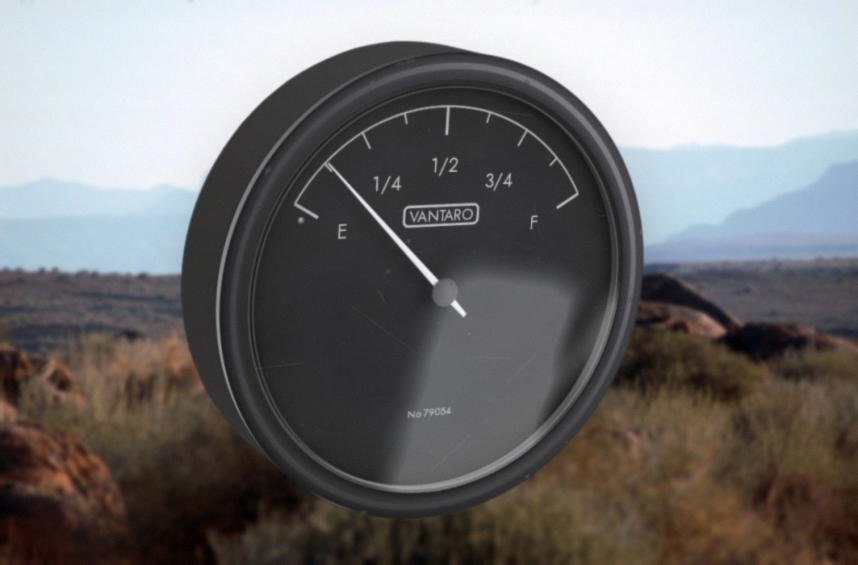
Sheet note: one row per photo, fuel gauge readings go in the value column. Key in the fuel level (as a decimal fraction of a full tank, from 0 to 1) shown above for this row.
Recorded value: 0.125
